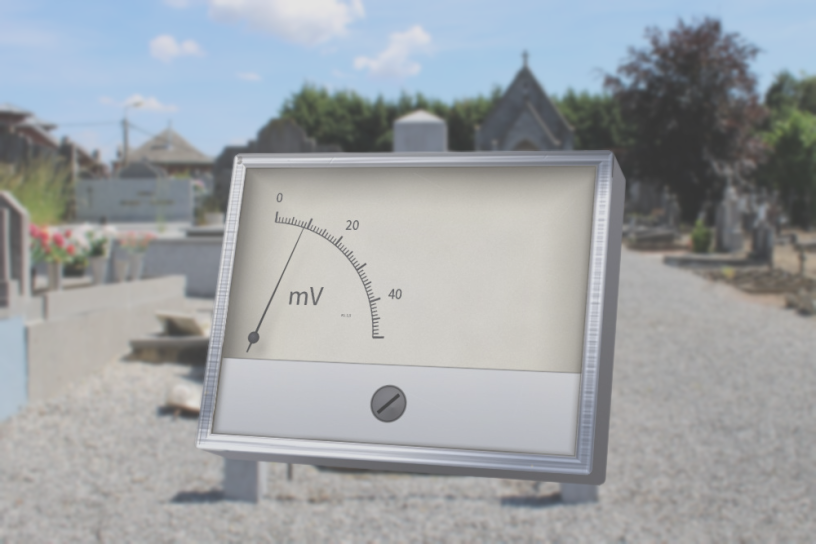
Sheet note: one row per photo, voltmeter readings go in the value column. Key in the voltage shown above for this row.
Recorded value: 10 mV
